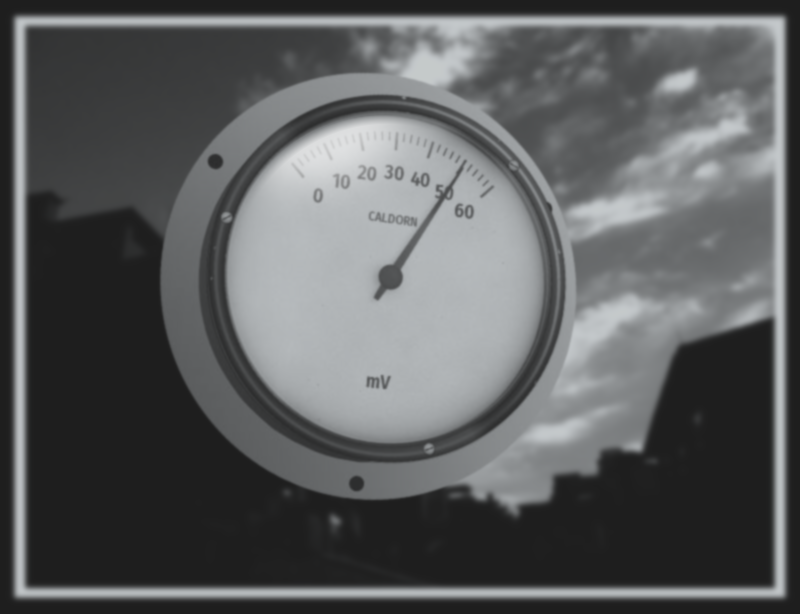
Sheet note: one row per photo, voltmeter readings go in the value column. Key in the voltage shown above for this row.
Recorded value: 50 mV
